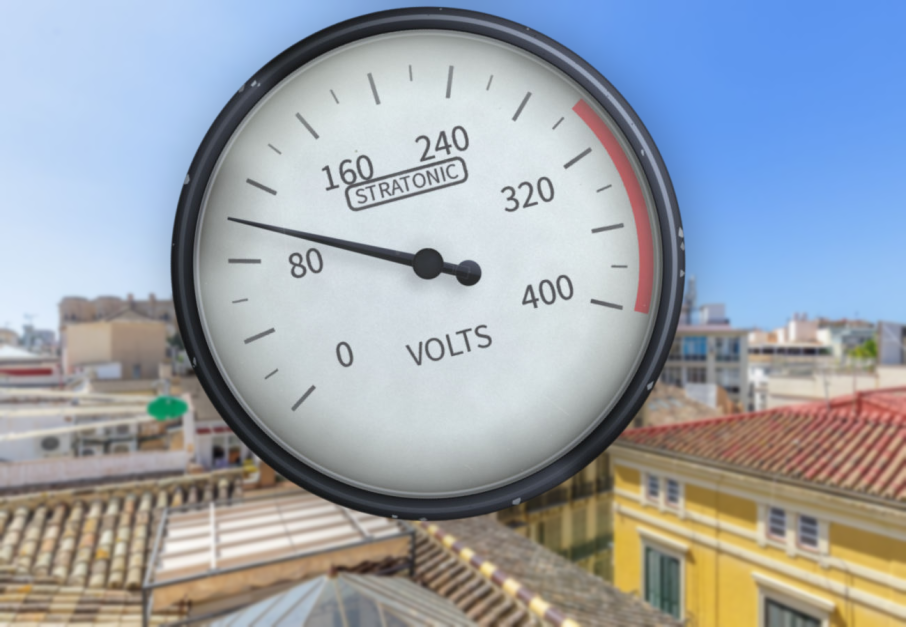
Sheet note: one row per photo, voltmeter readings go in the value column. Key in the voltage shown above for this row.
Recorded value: 100 V
